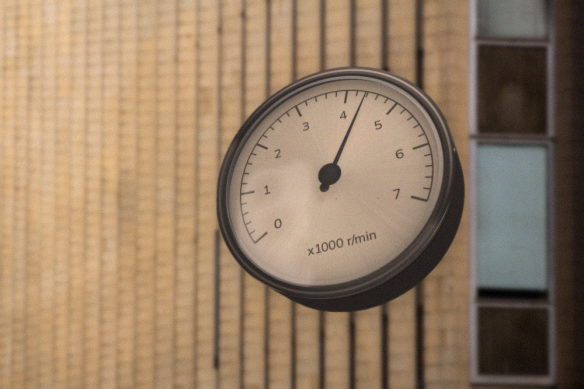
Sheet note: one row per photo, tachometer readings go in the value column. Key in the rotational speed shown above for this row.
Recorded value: 4400 rpm
